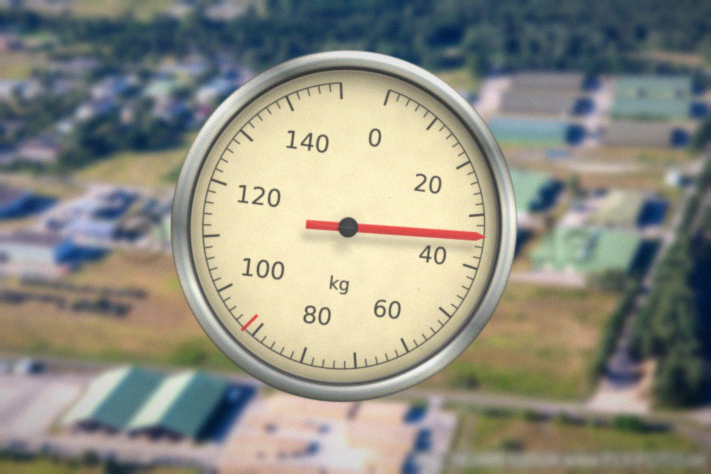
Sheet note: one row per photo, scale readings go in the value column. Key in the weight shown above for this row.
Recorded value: 34 kg
